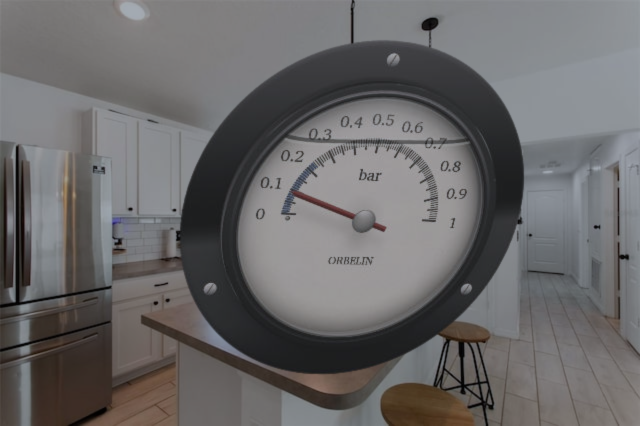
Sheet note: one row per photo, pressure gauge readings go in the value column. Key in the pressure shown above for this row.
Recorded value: 0.1 bar
